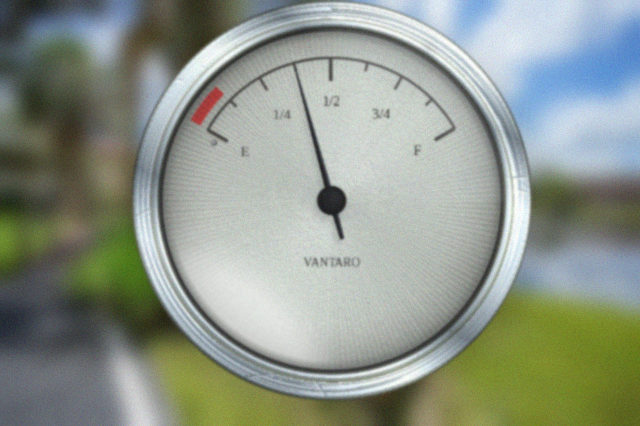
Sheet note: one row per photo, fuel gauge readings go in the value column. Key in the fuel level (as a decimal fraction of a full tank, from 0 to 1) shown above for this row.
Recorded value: 0.375
